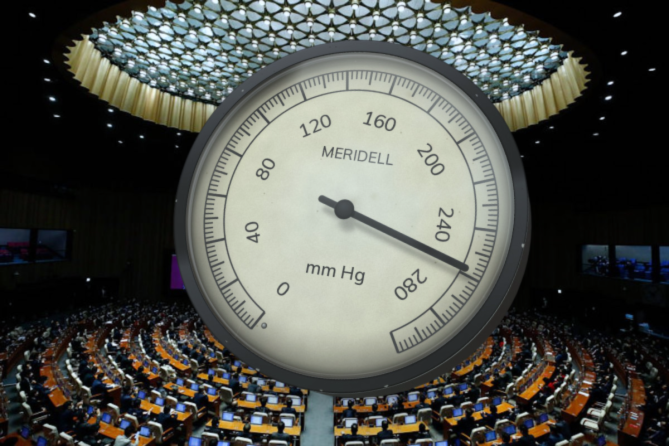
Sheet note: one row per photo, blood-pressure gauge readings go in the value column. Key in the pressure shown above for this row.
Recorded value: 258 mmHg
